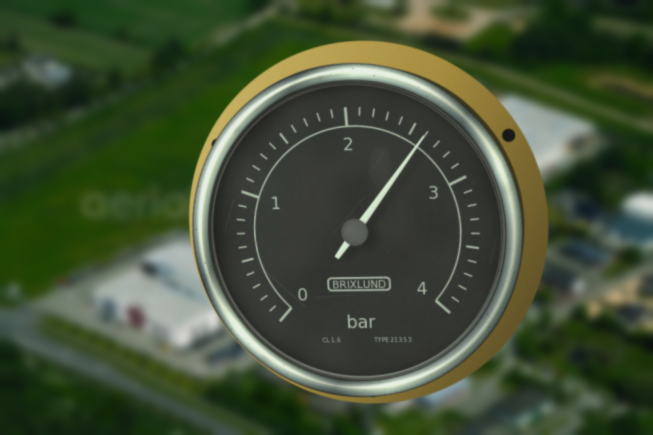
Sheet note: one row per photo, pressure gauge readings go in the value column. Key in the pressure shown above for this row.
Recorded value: 2.6 bar
